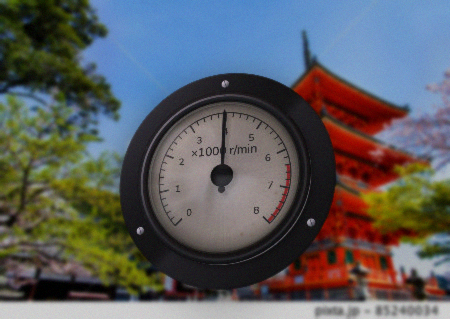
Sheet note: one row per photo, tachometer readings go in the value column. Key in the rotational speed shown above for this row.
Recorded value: 4000 rpm
